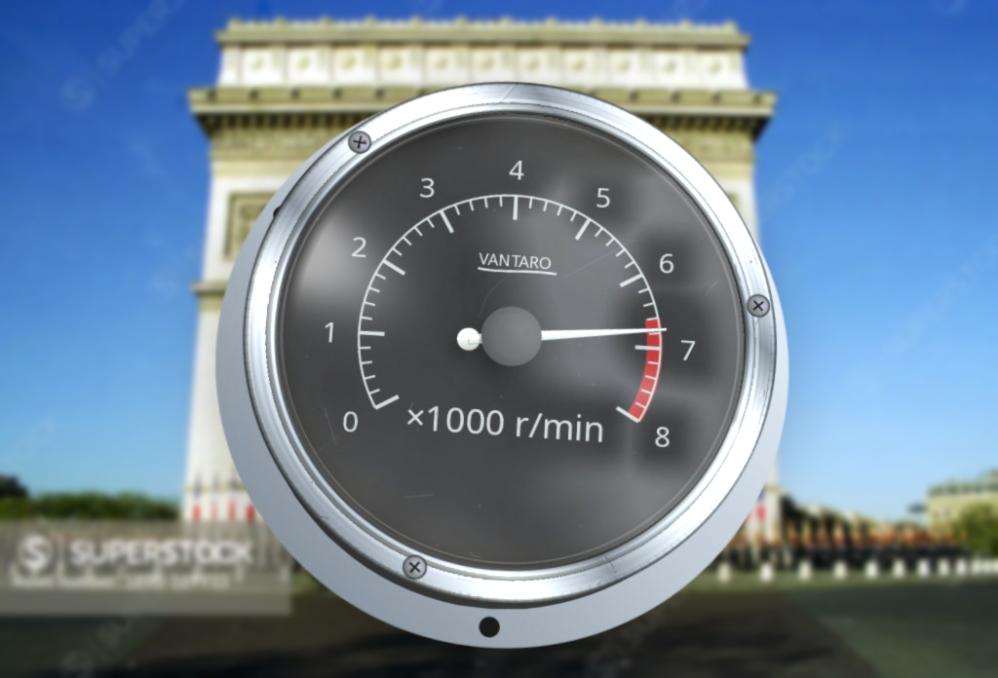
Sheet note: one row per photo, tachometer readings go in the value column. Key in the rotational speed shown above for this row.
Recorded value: 6800 rpm
